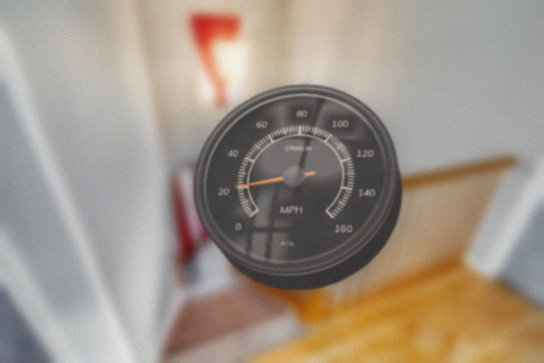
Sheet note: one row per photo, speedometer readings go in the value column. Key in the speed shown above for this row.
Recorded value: 20 mph
